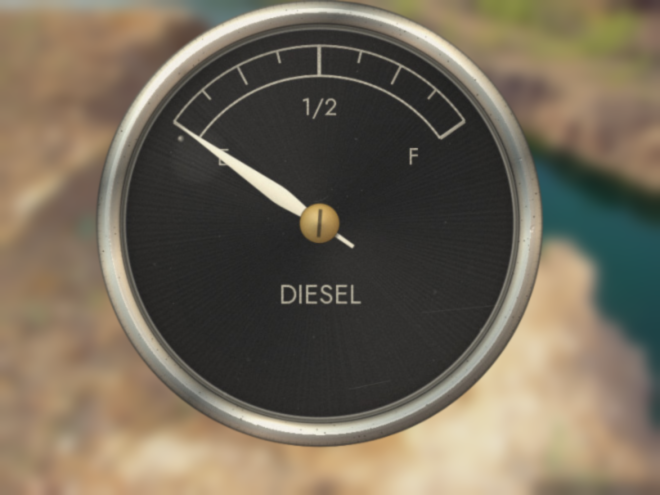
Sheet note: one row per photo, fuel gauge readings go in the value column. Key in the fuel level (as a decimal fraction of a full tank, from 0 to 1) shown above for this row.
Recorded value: 0
